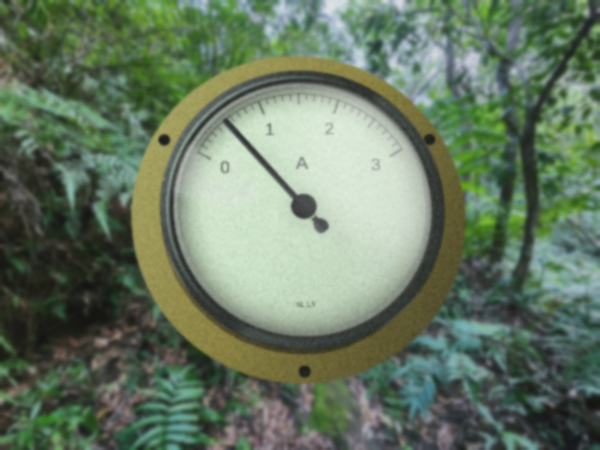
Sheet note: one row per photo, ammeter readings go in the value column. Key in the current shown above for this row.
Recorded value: 0.5 A
